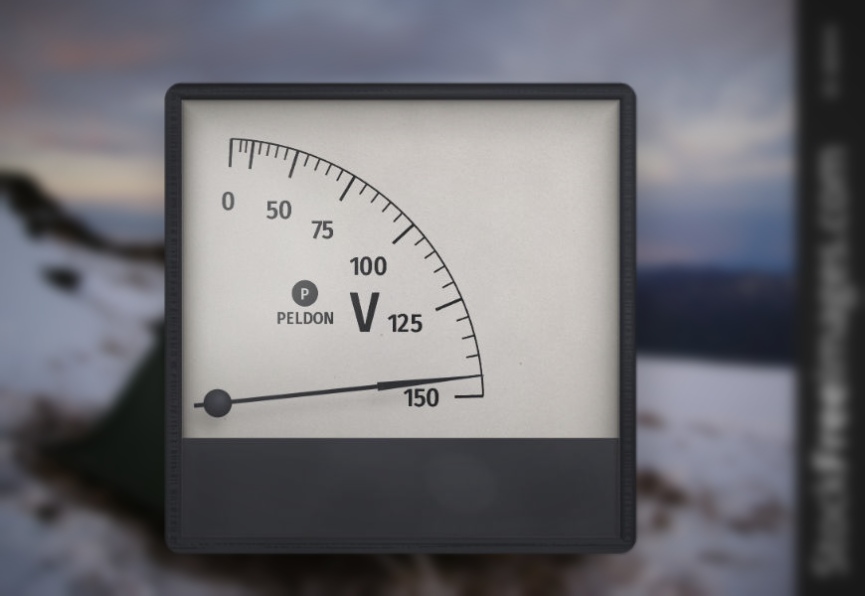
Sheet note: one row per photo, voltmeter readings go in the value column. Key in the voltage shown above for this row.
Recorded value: 145 V
